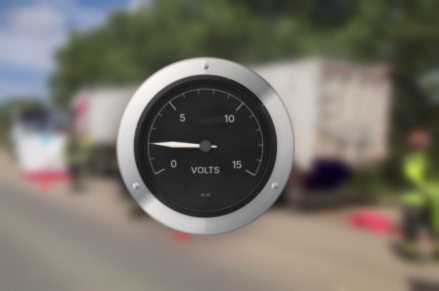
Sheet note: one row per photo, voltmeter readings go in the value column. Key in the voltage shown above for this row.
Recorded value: 2 V
